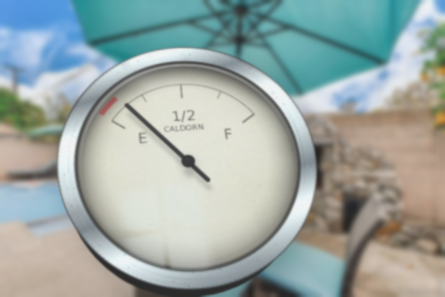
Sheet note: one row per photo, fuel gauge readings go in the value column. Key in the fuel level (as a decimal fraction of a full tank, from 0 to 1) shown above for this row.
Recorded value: 0.125
